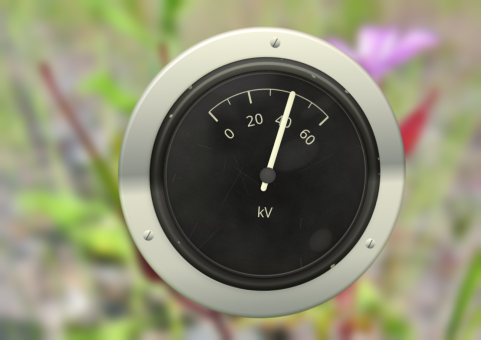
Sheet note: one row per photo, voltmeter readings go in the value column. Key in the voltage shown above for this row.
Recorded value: 40 kV
